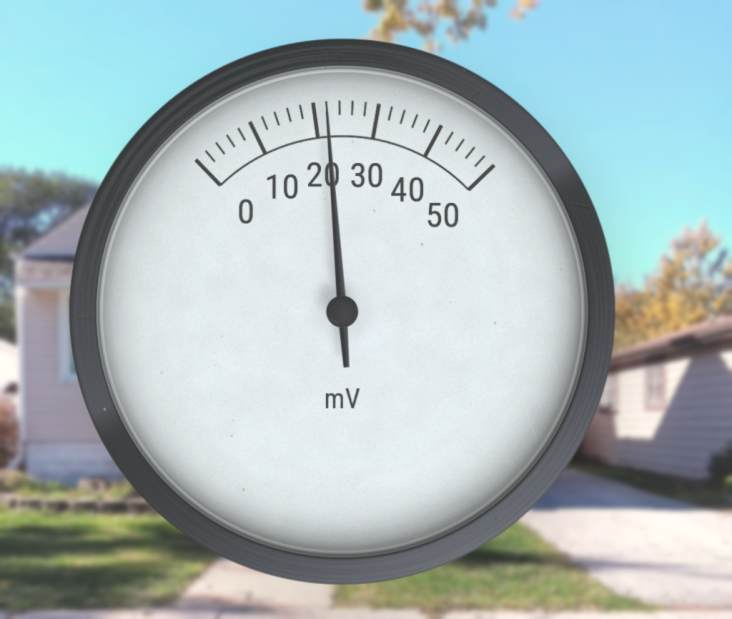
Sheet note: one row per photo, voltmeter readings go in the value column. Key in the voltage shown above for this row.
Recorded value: 22 mV
